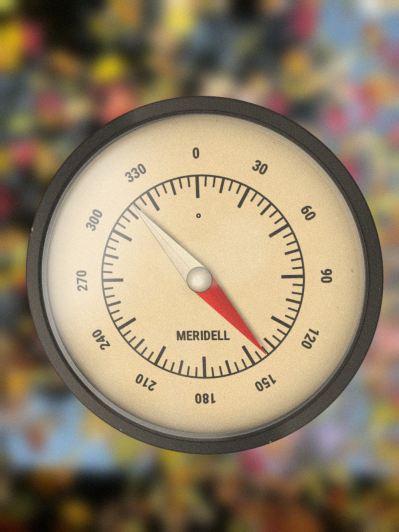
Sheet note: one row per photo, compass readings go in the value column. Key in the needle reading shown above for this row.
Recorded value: 140 °
